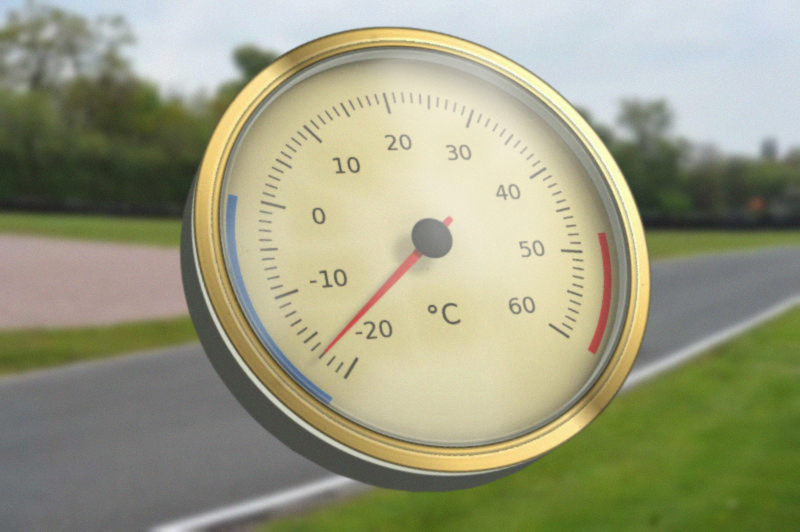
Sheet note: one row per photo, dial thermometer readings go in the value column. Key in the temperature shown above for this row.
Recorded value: -17 °C
